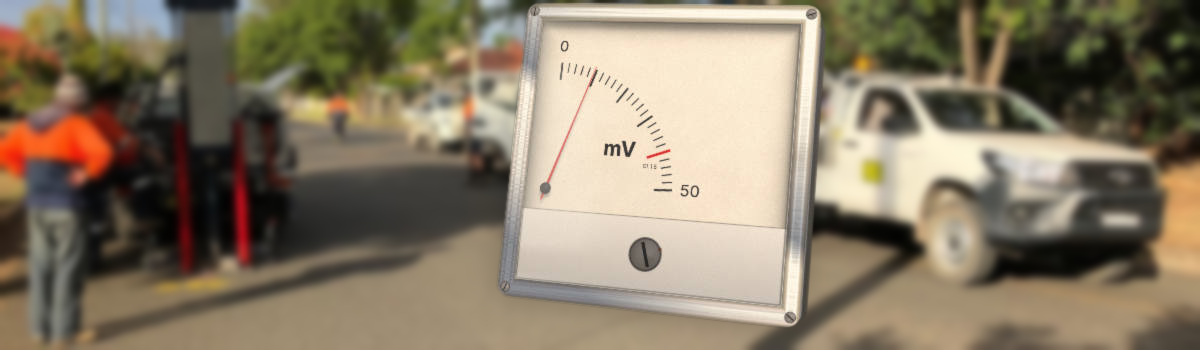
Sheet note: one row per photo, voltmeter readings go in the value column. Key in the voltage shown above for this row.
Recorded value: 10 mV
